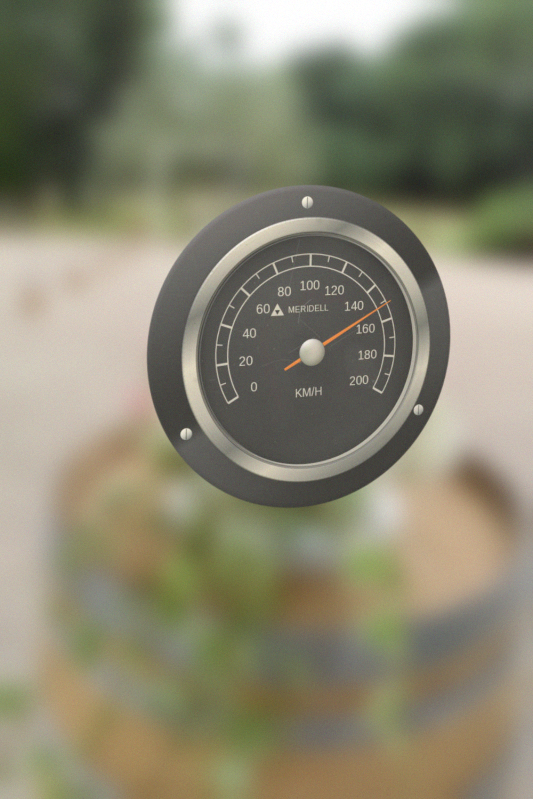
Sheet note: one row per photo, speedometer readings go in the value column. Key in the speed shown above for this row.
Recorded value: 150 km/h
